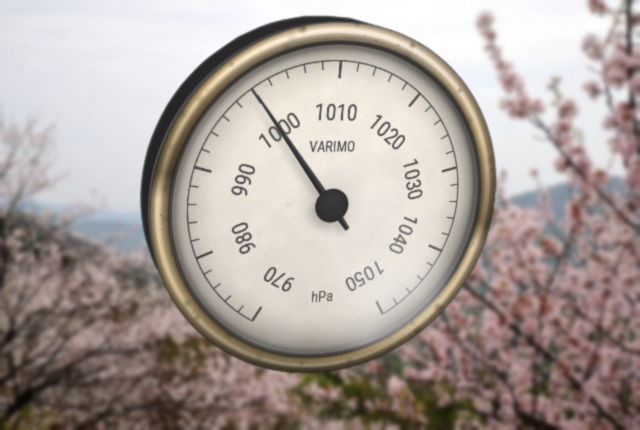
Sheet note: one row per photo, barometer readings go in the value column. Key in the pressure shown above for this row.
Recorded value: 1000 hPa
